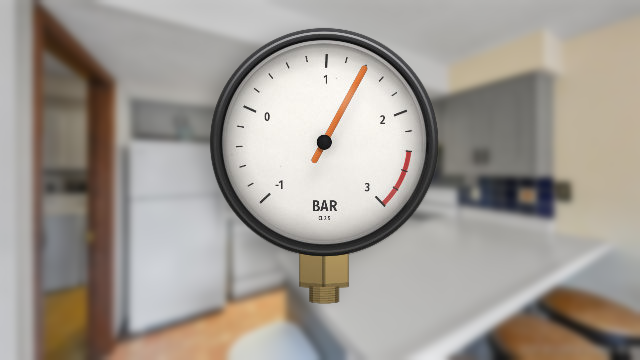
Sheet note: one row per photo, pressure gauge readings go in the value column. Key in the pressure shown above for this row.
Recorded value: 1.4 bar
